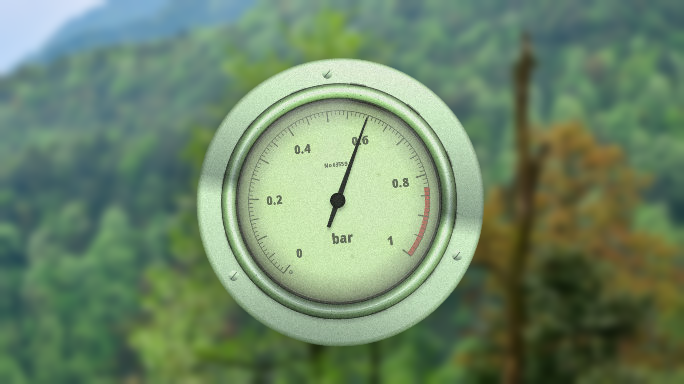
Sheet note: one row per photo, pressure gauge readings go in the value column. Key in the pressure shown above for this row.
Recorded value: 0.6 bar
